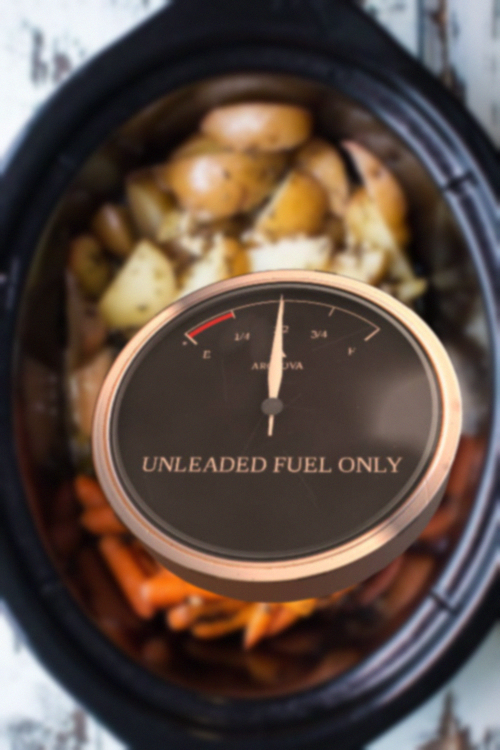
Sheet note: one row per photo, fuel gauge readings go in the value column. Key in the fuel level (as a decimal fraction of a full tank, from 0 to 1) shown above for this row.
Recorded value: 0.5
